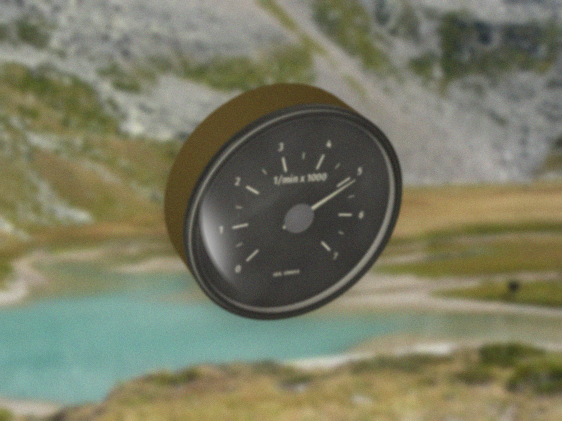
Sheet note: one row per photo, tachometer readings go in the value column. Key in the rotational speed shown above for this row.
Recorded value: 5000 rpm
